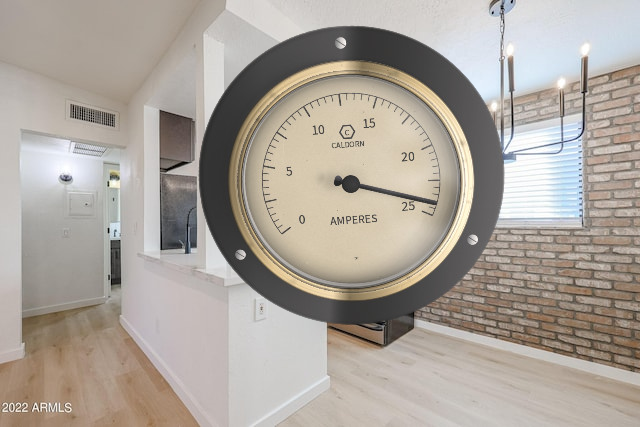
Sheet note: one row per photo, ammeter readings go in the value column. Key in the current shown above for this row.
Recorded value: 24 A
